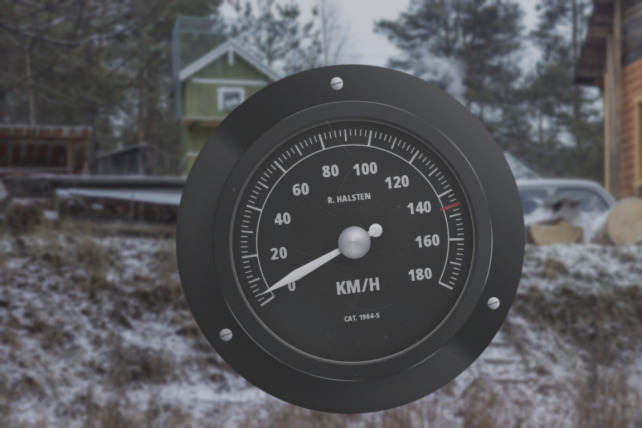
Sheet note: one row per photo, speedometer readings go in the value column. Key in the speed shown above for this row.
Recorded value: 4 km/h
